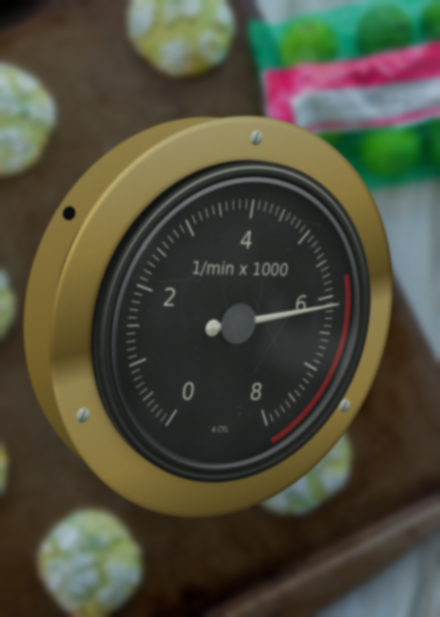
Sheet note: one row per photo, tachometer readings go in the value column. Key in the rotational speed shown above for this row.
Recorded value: 6100 rpm
